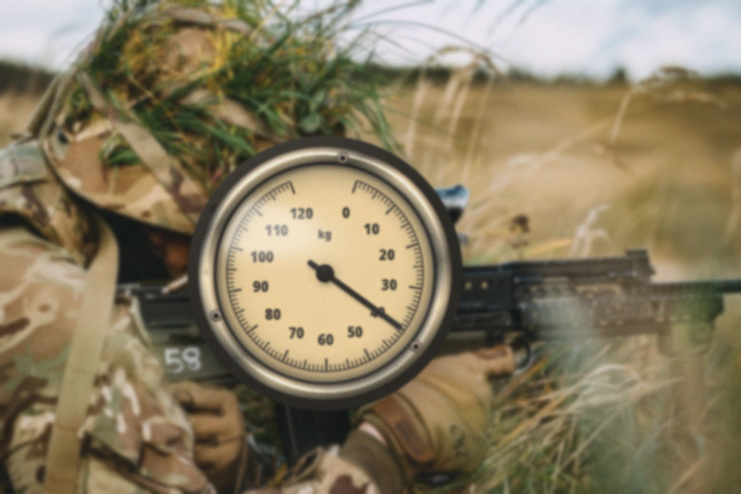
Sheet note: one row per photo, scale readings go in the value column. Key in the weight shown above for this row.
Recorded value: 40 kg
